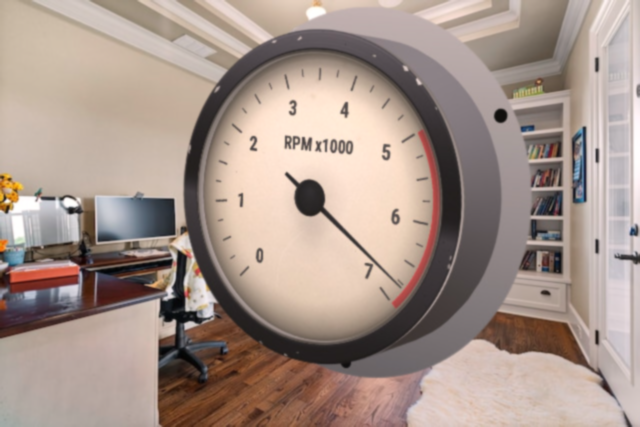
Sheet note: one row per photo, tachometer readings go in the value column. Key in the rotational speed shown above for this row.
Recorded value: 6750 rpm
